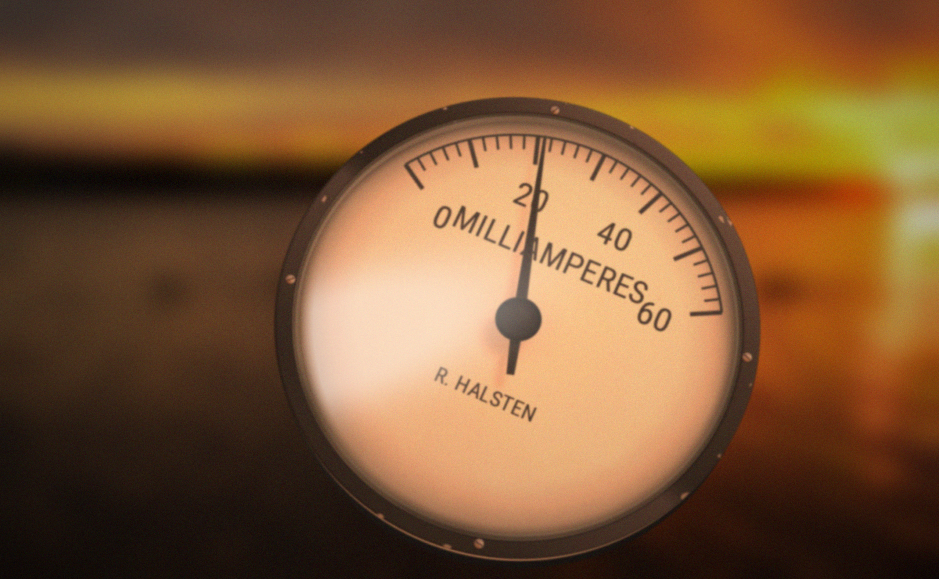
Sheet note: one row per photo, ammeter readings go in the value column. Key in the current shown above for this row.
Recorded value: 21 mA
